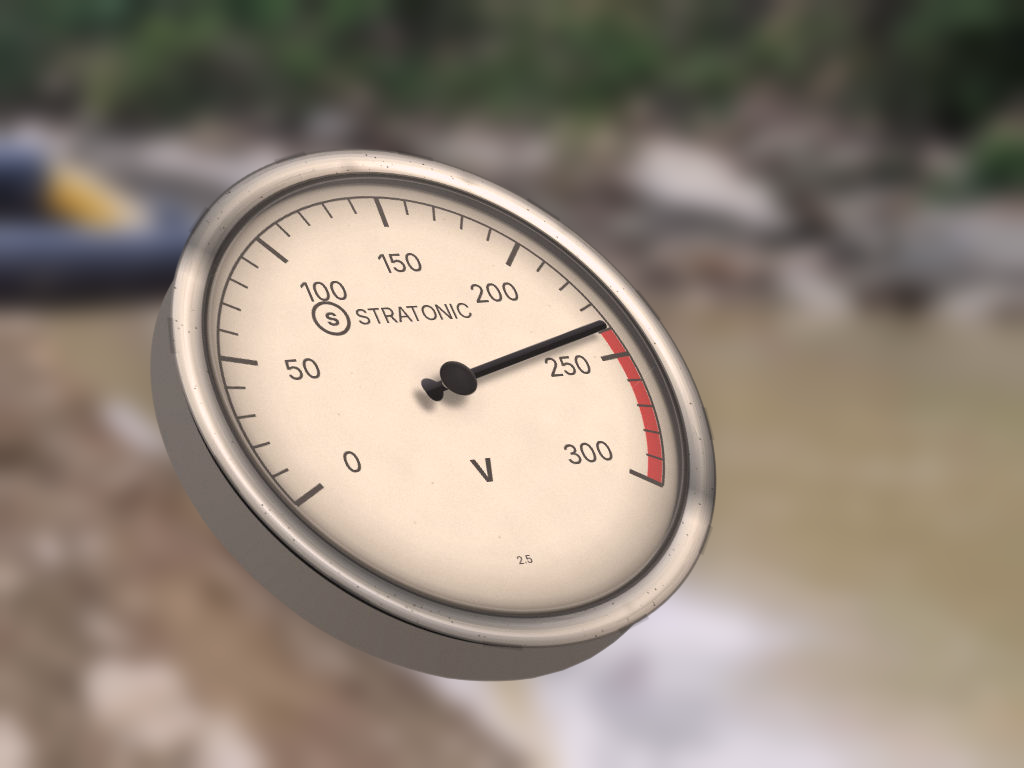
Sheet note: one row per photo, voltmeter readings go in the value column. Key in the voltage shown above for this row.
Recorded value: 240 V
